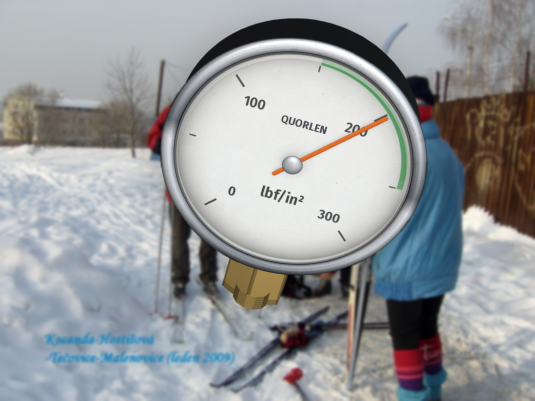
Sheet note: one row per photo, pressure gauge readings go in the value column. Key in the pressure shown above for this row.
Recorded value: 200 psi
